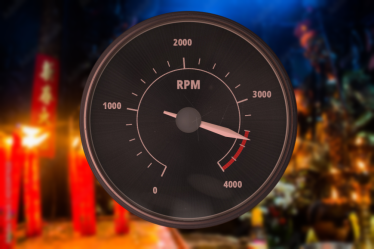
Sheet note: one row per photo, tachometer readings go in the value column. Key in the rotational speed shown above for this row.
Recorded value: 3500 rpm
